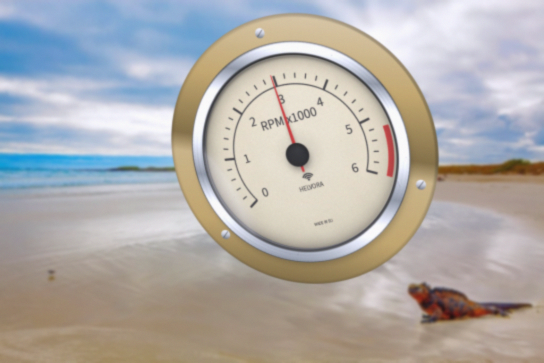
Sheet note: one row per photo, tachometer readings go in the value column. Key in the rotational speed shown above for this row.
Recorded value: 3000 rpm
